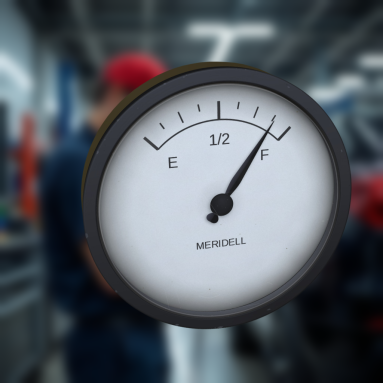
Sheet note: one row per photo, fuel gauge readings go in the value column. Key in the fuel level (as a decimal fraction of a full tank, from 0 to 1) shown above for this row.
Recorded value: 0.875
